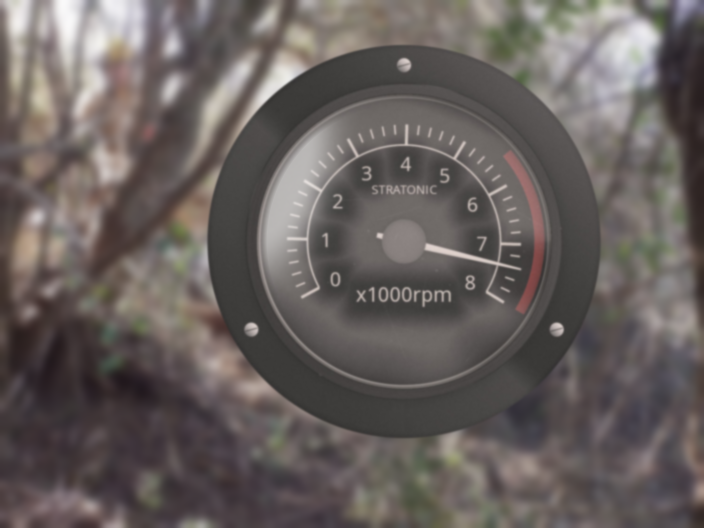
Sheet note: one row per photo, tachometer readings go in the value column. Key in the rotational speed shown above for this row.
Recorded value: 7400 rpm
